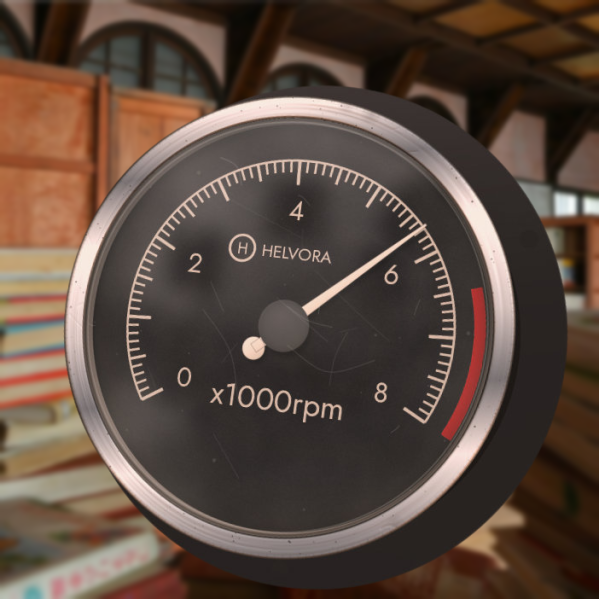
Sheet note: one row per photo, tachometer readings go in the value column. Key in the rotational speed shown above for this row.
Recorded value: 5700 rpm
